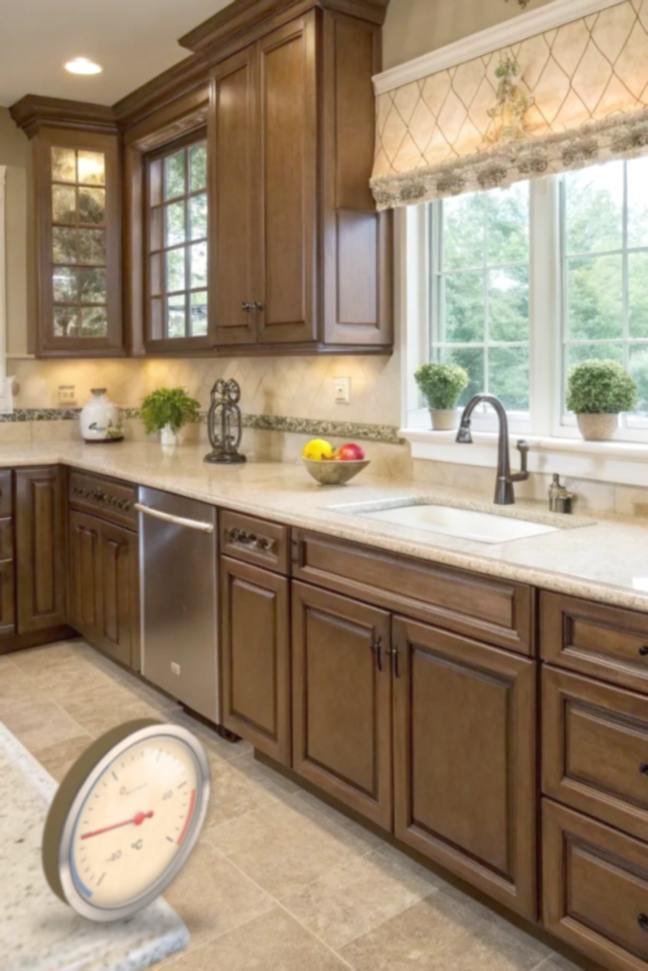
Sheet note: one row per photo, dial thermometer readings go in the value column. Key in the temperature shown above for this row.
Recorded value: -20 °C
